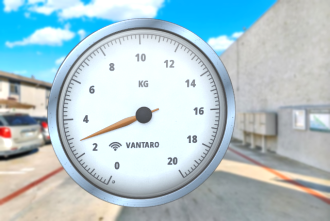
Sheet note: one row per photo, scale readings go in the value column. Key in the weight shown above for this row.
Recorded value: 2.8 kg
